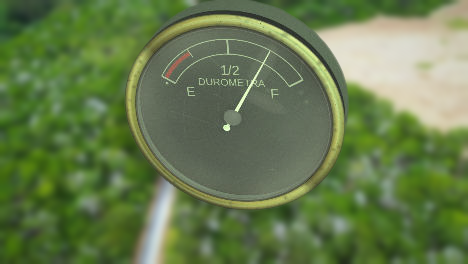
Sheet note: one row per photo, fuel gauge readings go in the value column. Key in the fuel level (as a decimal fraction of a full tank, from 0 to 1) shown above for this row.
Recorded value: 0.75
